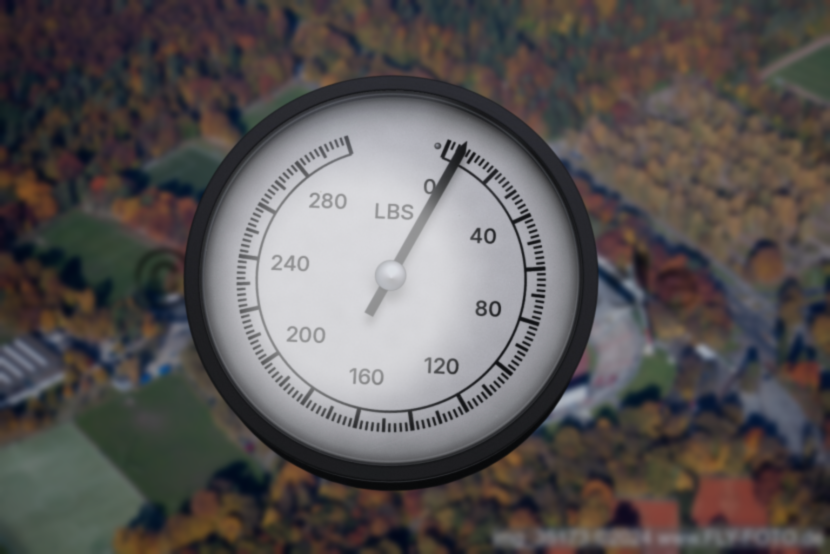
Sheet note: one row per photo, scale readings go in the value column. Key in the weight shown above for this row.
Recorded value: 6 lb
